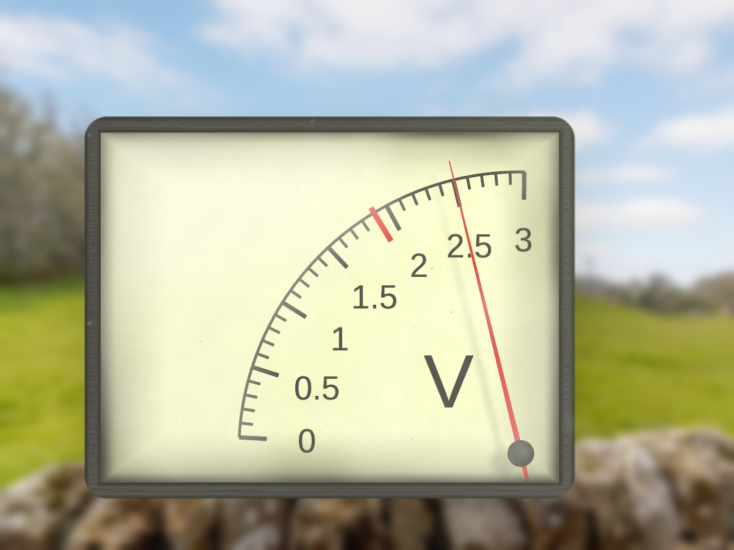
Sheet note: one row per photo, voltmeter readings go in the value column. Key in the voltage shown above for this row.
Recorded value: 2.5 V
